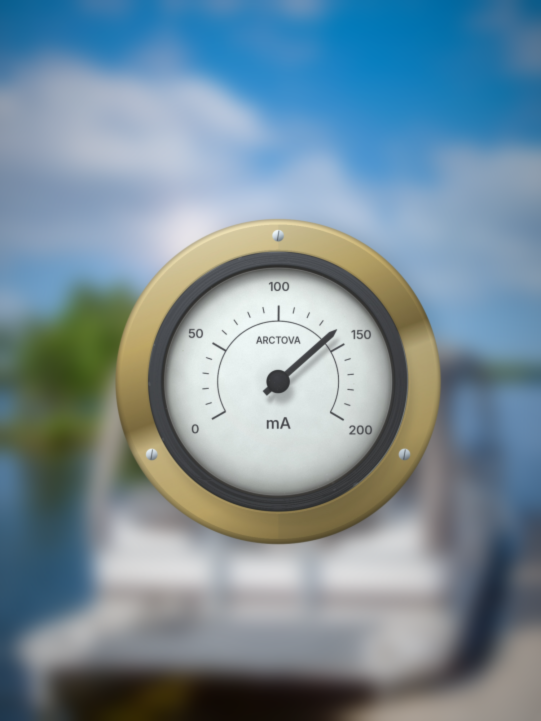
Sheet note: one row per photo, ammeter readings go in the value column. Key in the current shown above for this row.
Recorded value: 140 mA
